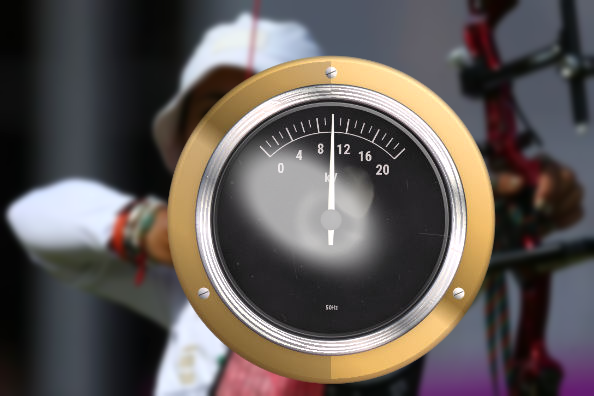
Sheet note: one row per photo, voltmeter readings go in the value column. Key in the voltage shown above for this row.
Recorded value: 10 kV
